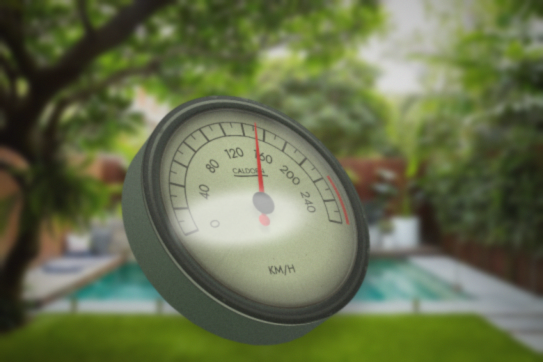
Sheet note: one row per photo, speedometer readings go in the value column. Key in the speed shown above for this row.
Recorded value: 150 km/h
